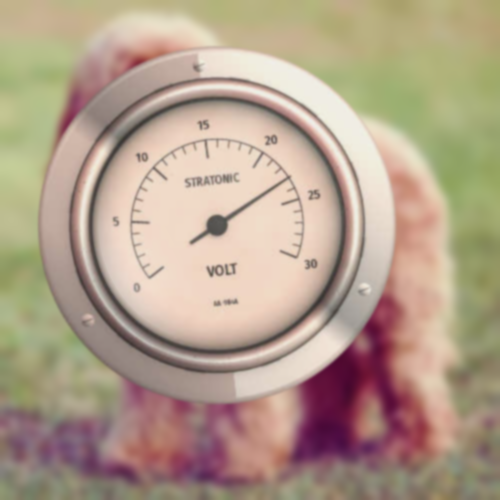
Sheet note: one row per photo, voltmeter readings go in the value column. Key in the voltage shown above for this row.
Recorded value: 23 V
